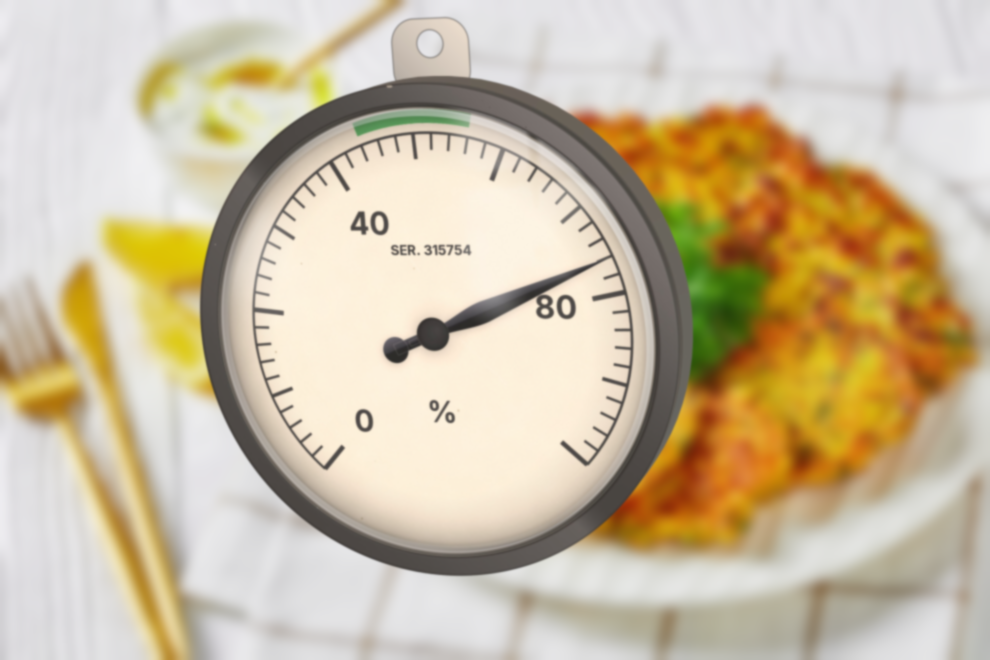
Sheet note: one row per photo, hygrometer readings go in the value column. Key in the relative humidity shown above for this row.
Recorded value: 76 %
